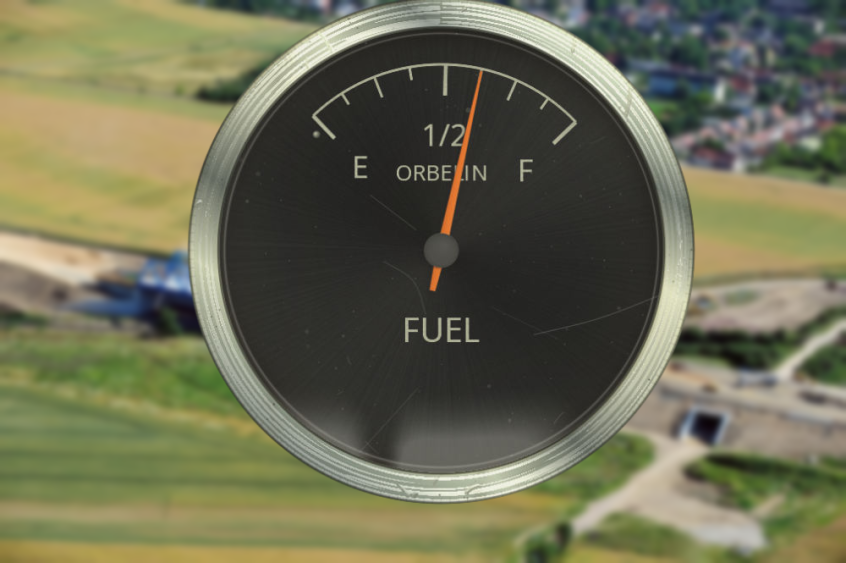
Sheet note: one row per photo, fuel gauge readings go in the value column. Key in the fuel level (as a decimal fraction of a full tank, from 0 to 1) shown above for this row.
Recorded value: 0.625
